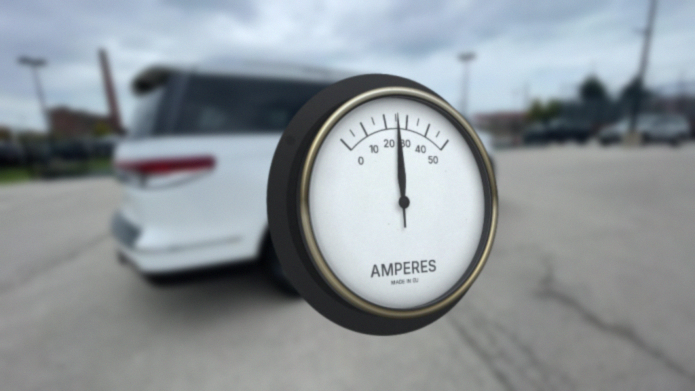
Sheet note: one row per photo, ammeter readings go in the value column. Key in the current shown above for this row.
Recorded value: 25 A
